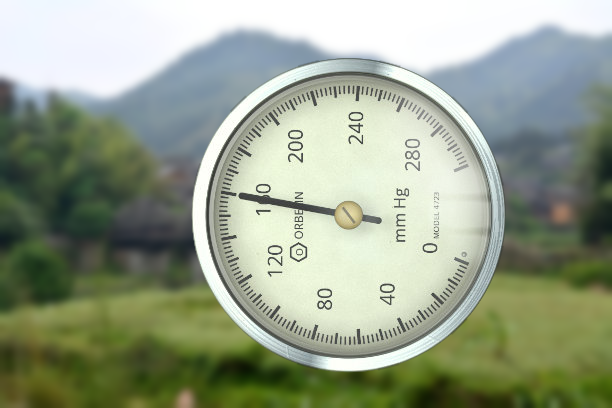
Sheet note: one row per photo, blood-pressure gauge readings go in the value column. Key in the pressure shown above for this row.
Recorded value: 160 mmHg
